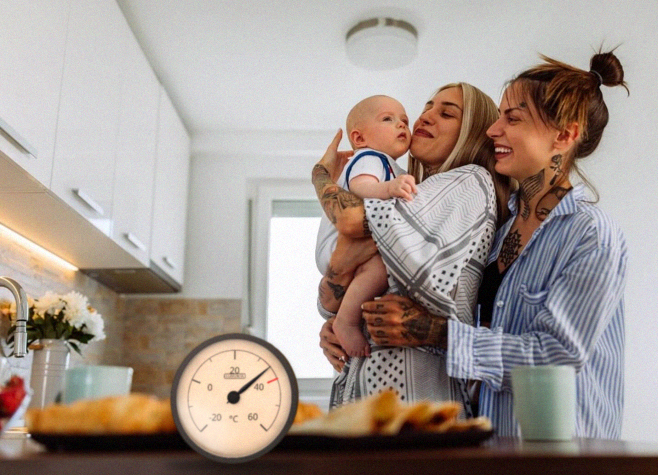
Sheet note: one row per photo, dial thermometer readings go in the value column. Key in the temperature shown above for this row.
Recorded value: 35 °C
